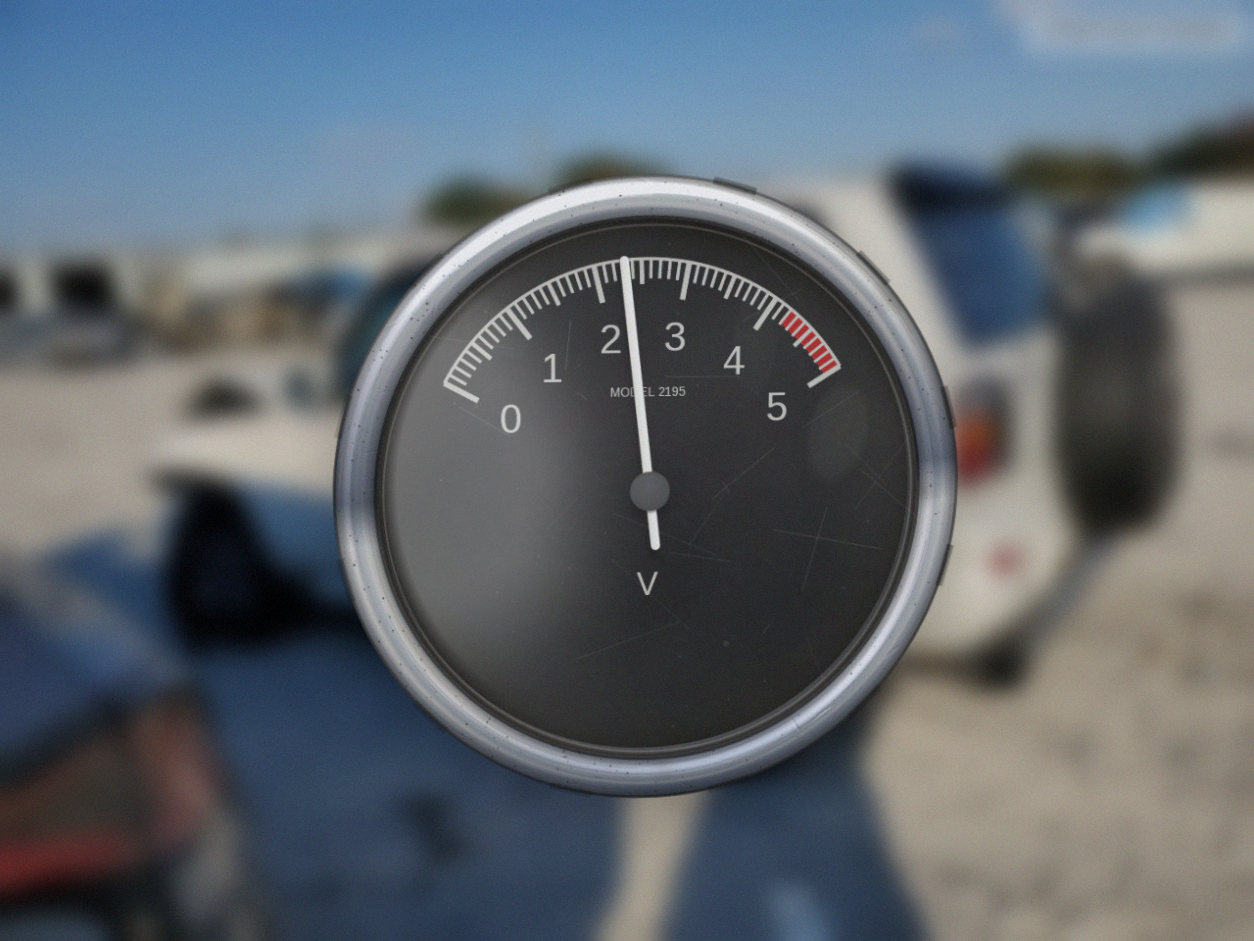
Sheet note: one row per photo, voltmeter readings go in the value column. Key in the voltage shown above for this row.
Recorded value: 2.3 V
